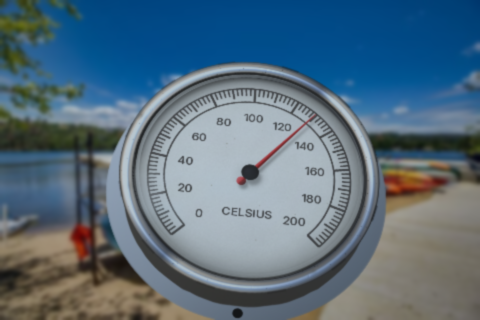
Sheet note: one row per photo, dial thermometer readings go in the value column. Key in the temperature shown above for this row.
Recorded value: 130 °C
